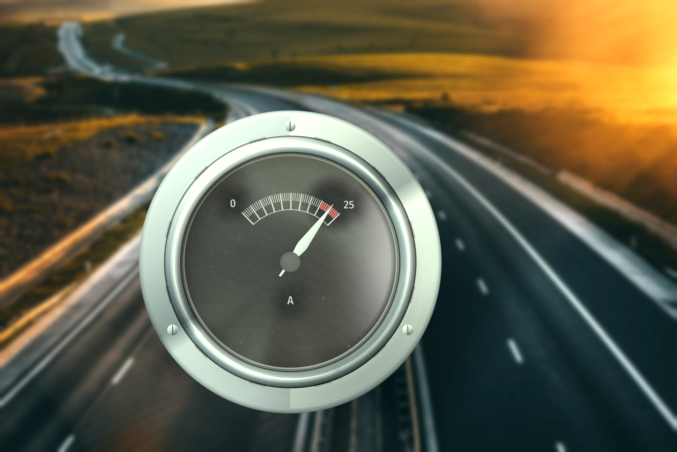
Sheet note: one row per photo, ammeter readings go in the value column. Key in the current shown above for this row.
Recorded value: 22.5 A
